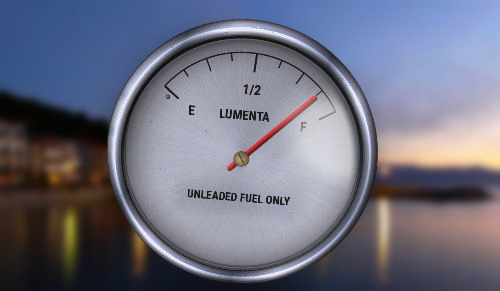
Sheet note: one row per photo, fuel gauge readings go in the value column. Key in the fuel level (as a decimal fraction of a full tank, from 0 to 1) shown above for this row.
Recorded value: 0.875
